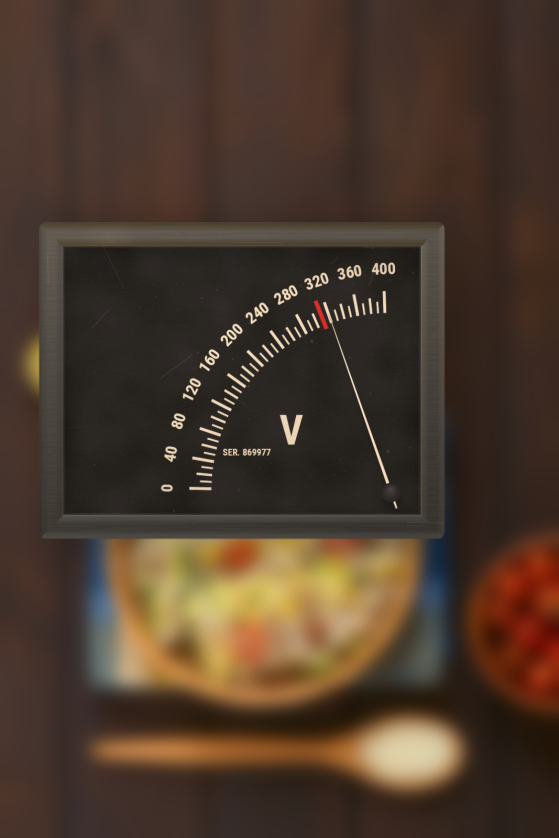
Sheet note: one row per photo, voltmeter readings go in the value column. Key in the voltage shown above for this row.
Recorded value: 320 V
